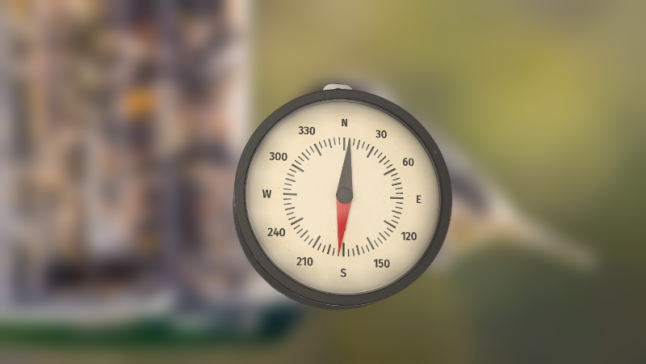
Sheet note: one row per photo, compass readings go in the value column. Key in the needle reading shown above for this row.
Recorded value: 185 °
